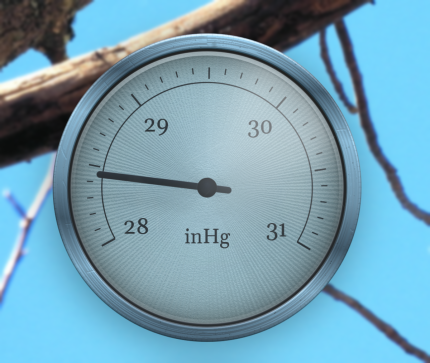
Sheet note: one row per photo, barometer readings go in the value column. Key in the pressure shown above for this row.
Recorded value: 28.45 inHg
